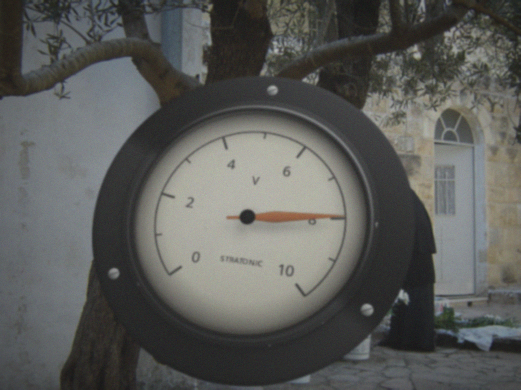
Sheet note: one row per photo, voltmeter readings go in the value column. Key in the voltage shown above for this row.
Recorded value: 8 V
